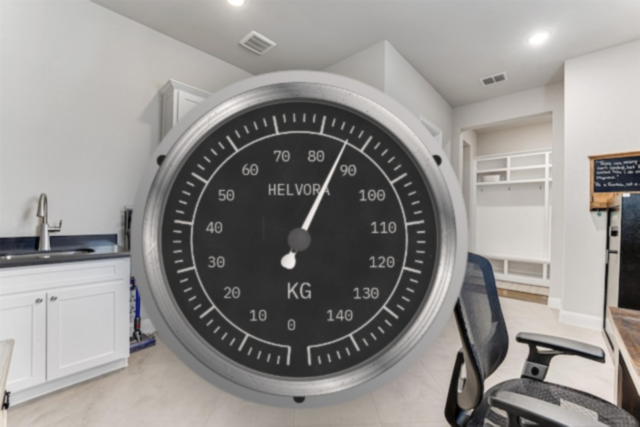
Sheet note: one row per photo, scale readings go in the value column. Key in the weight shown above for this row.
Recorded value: 86 kg
